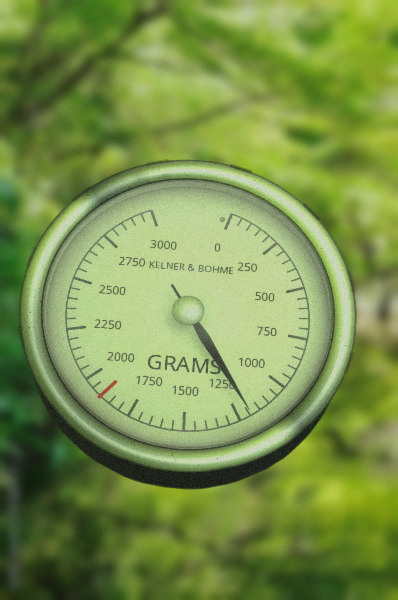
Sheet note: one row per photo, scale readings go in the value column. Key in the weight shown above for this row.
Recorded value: 1200 g
